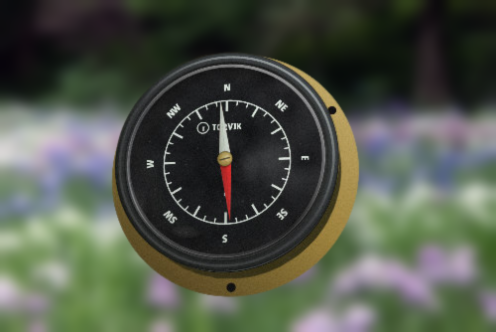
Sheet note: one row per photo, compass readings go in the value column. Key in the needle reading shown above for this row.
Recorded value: 175 °
